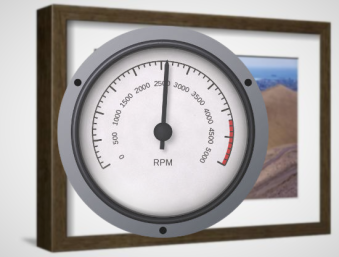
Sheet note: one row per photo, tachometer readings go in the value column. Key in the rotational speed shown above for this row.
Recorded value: 2600 rpm
